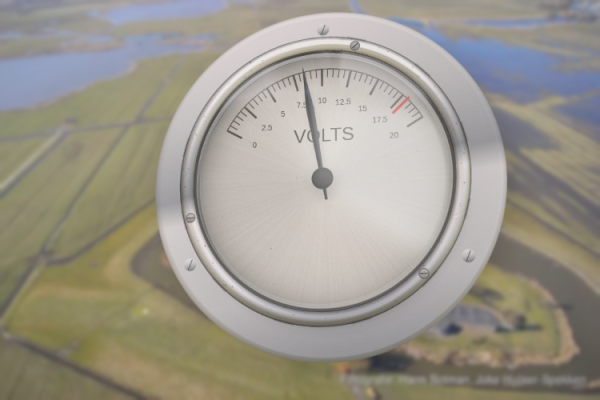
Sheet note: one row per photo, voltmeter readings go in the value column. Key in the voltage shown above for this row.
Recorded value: 8.5 V
